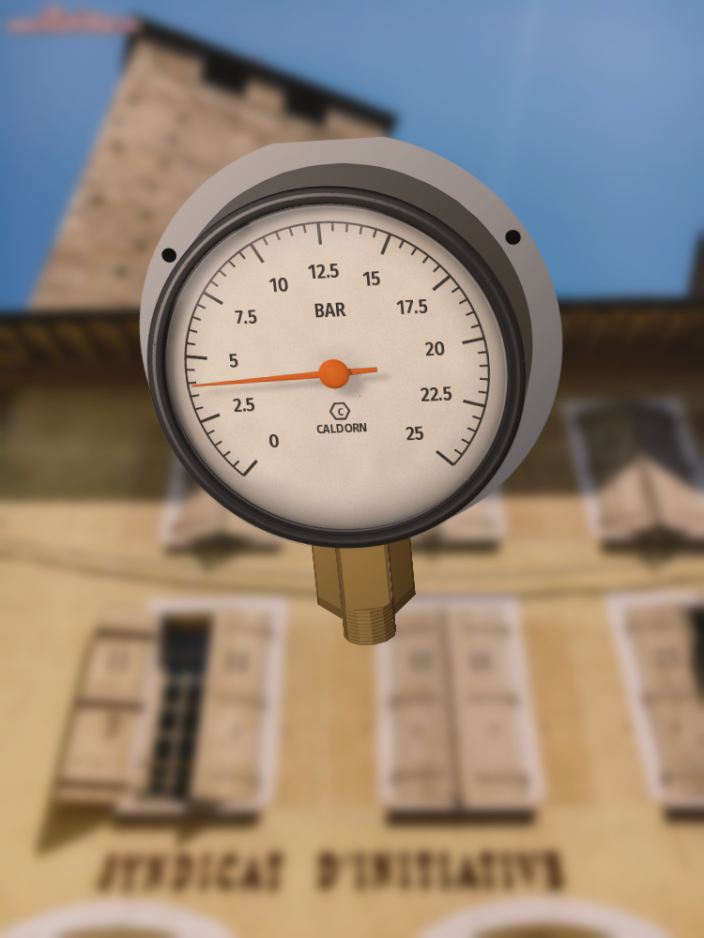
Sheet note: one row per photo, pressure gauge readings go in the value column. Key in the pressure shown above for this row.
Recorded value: 4 bar
